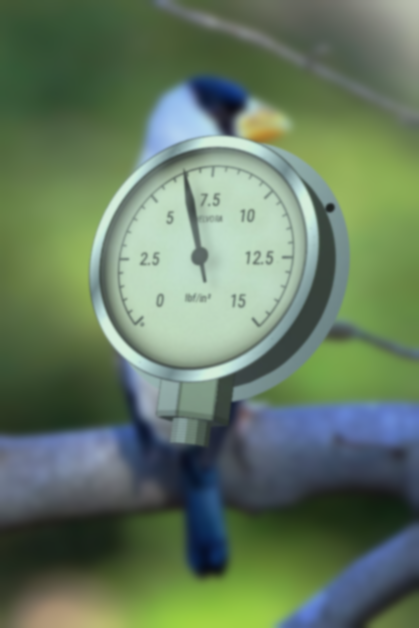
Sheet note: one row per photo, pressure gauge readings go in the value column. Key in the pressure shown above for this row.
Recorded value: 6.5 psi
